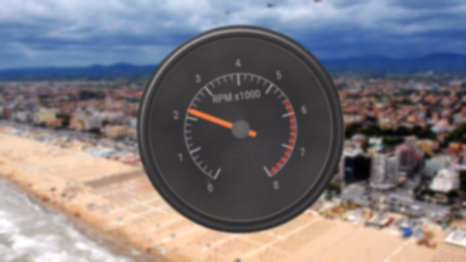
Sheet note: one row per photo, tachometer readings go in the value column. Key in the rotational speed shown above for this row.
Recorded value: 2200 rpm
